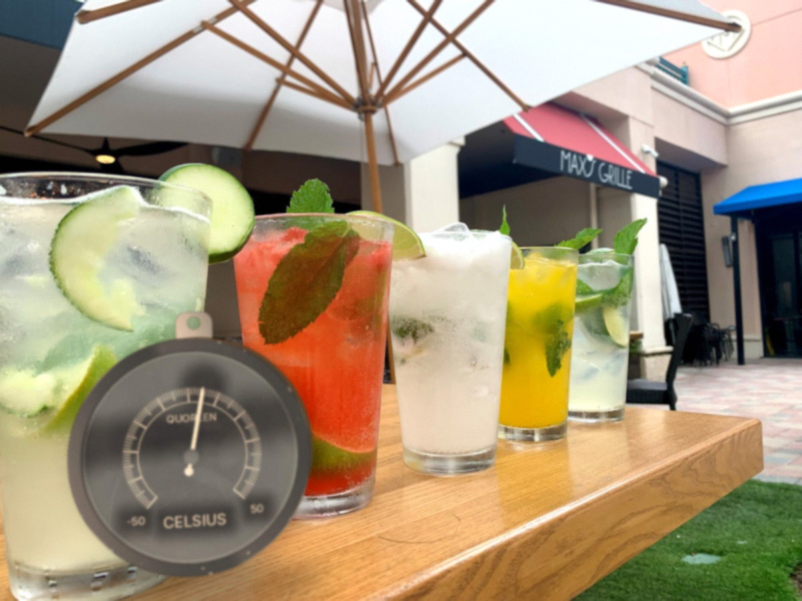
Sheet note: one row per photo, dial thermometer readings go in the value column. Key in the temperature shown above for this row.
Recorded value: 5 °C
